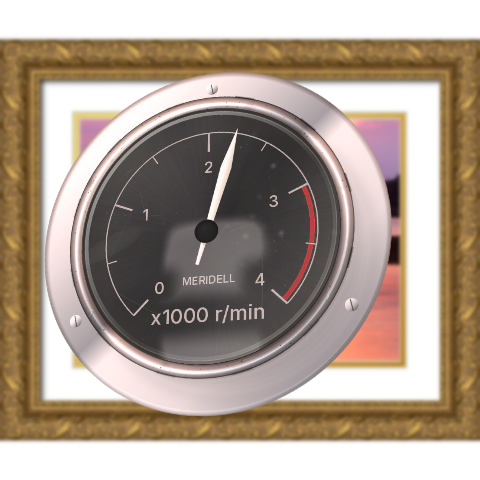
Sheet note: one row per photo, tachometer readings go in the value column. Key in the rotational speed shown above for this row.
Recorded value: 2250 rpm
